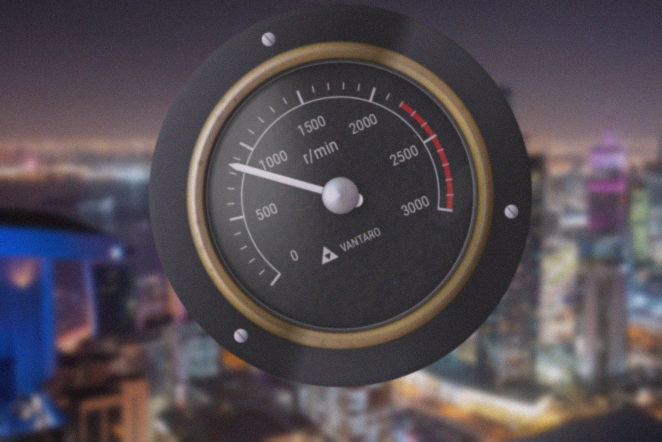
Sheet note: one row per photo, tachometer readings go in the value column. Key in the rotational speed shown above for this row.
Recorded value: 850 rpm
